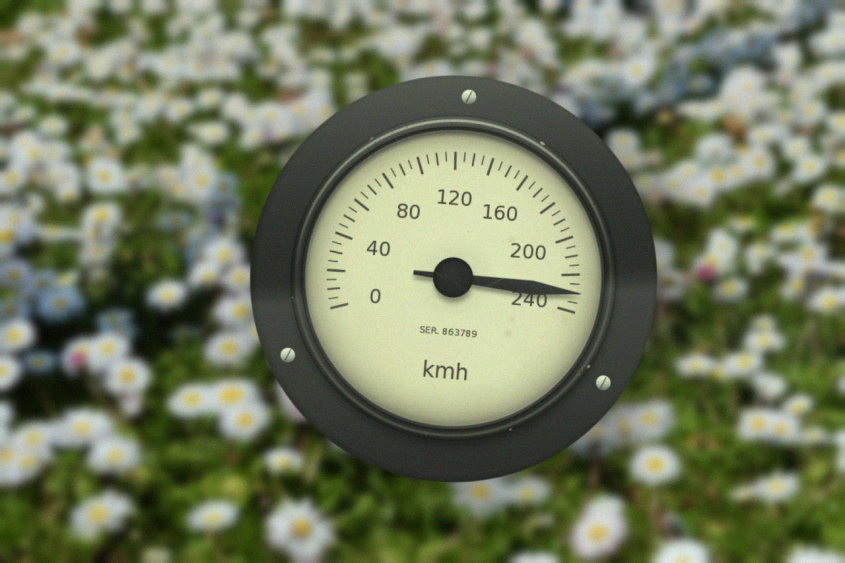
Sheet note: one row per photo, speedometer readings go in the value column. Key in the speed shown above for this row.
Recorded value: 230 km/h
